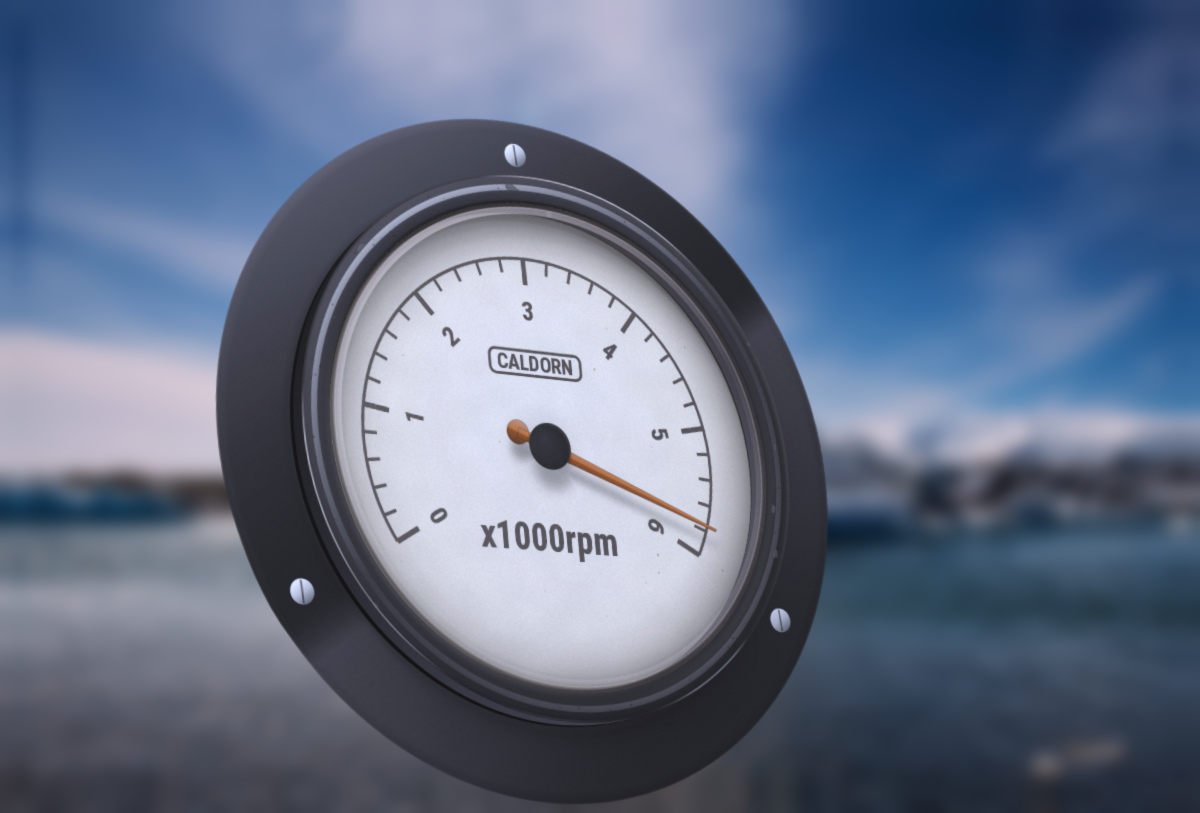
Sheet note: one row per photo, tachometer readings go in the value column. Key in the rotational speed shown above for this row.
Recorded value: 5800 rpm
